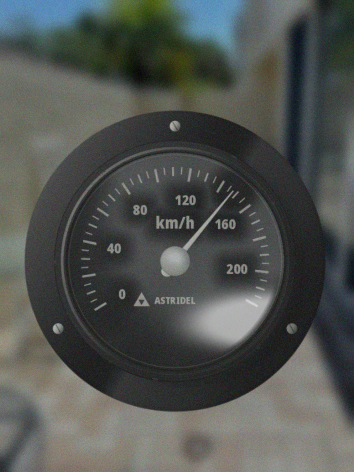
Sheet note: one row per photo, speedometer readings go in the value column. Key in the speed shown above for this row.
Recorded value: 147.5 km/h
